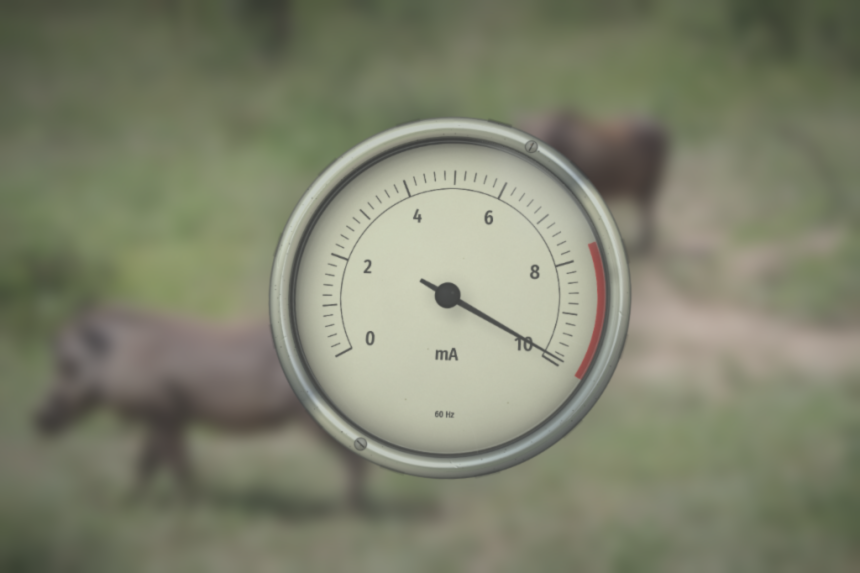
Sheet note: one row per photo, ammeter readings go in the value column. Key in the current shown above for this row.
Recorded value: 9.9 mA
